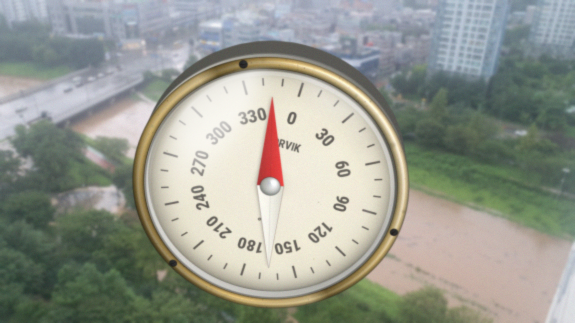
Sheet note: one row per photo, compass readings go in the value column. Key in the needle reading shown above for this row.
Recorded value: 345 °
